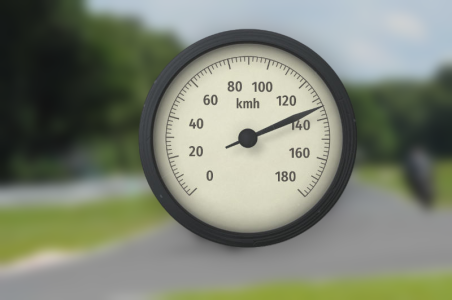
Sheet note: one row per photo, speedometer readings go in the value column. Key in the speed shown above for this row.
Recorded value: 134 km/h
